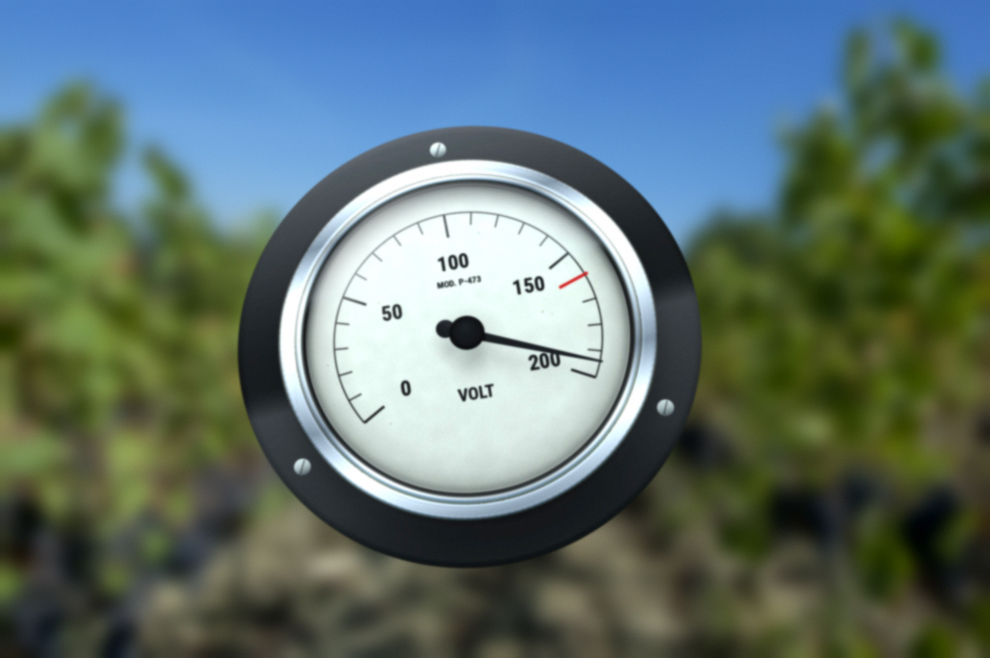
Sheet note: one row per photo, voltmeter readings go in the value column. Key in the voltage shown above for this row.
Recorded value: 195 V
